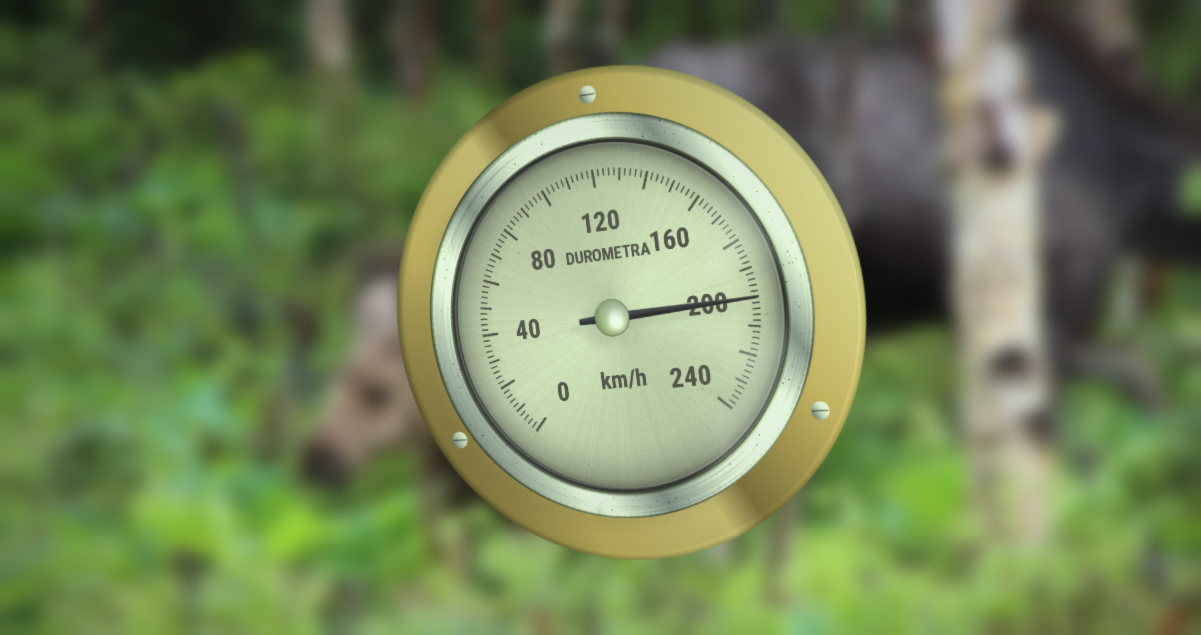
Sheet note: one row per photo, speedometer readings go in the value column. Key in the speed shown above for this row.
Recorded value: 200 km/h
